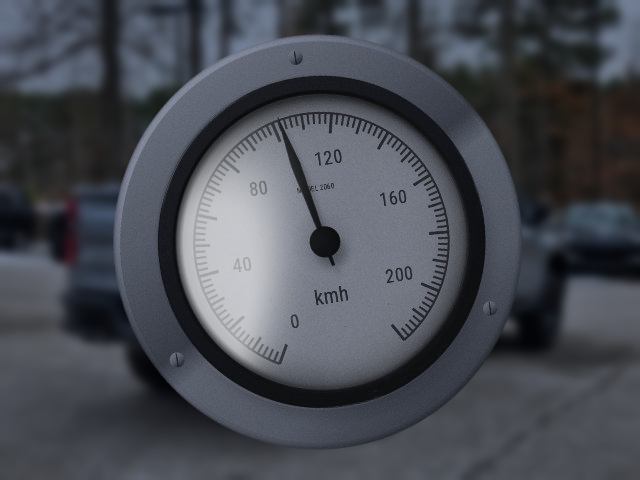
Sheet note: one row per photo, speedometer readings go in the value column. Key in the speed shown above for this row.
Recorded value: 102 km/h
